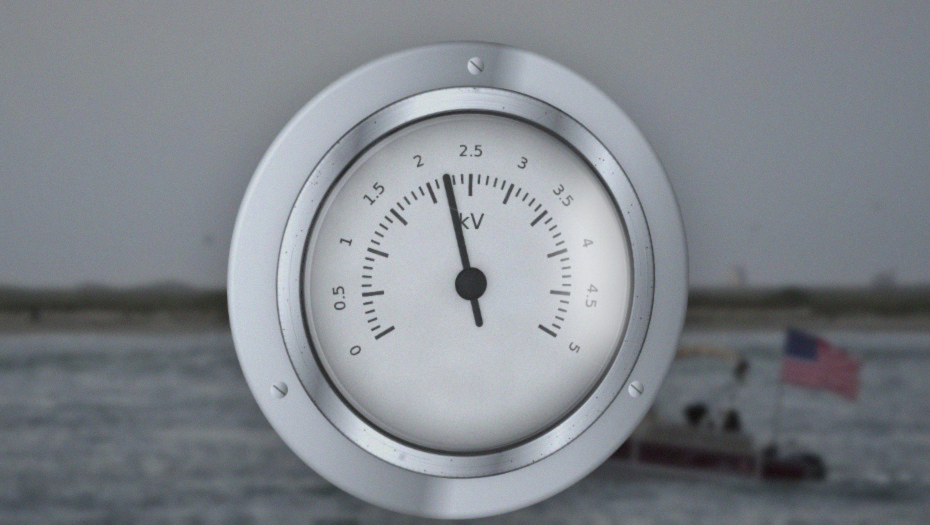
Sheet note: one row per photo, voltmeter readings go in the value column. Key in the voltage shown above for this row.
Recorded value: 2.2 kV
